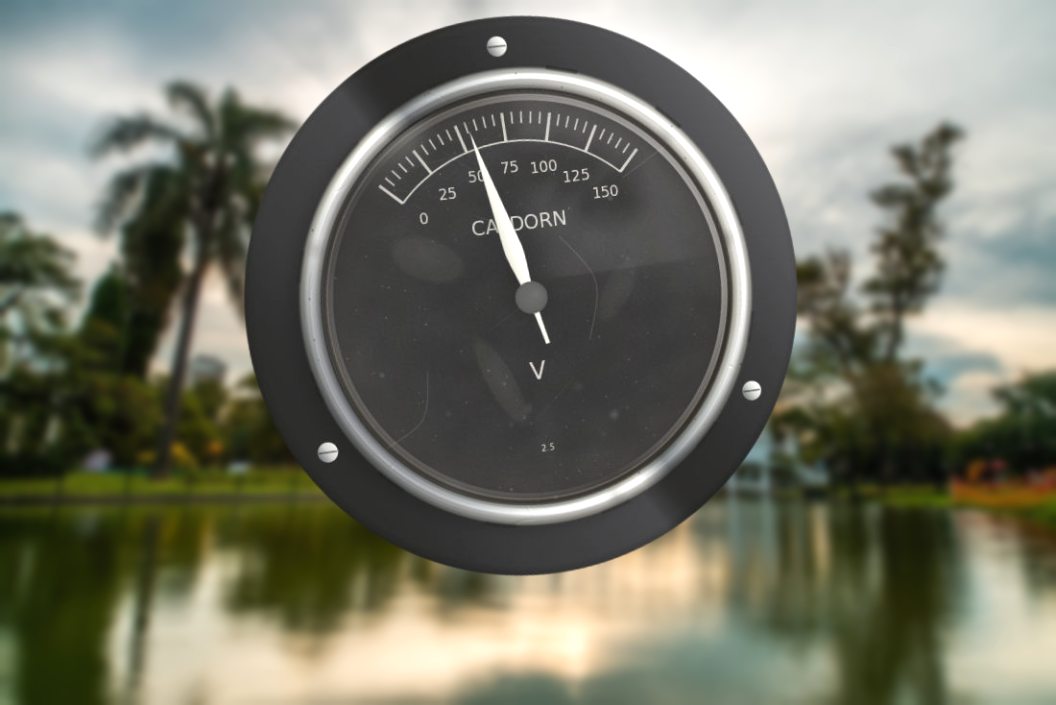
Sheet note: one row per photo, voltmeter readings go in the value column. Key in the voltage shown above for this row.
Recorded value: 55 V
